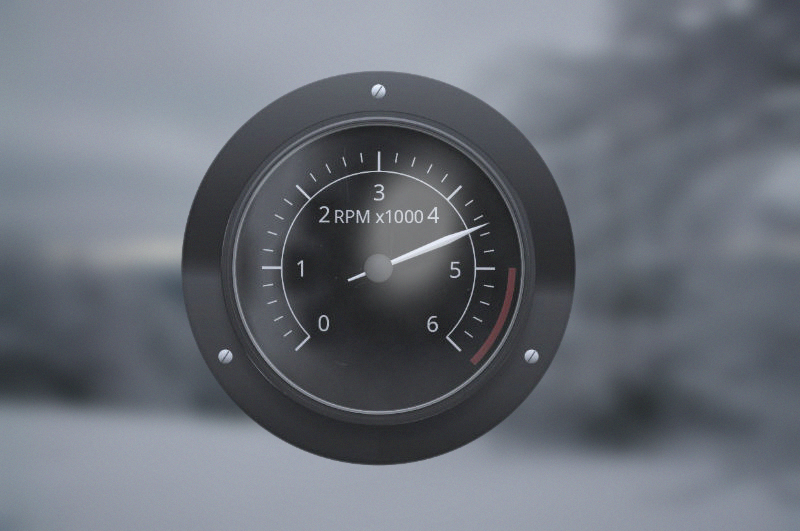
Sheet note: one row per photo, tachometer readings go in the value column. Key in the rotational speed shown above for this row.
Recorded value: 4500 rpm
